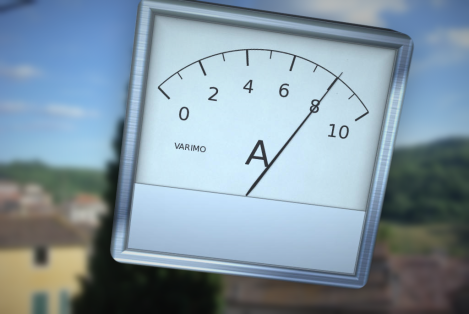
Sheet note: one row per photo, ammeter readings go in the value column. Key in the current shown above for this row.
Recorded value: 8 A
